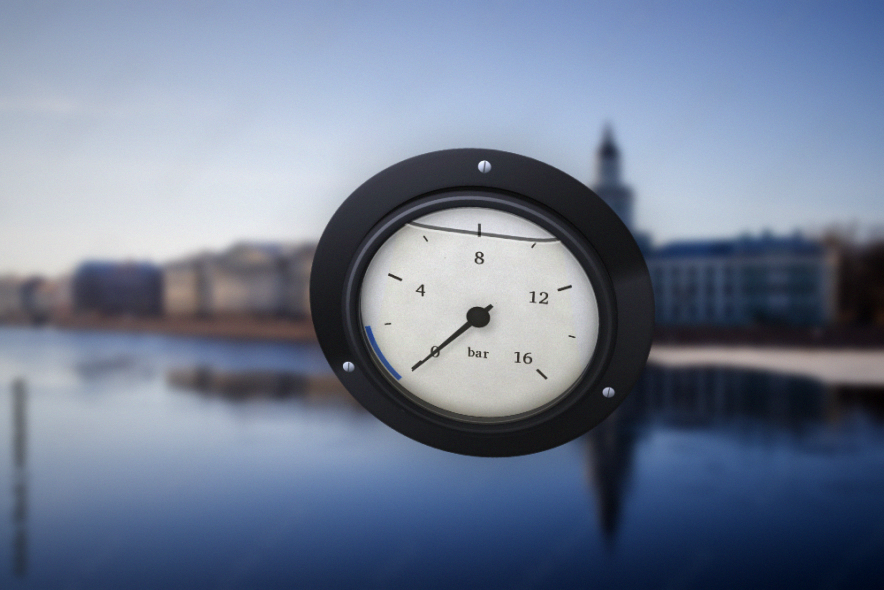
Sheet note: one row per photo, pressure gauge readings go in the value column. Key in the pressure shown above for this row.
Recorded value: 0 bar
